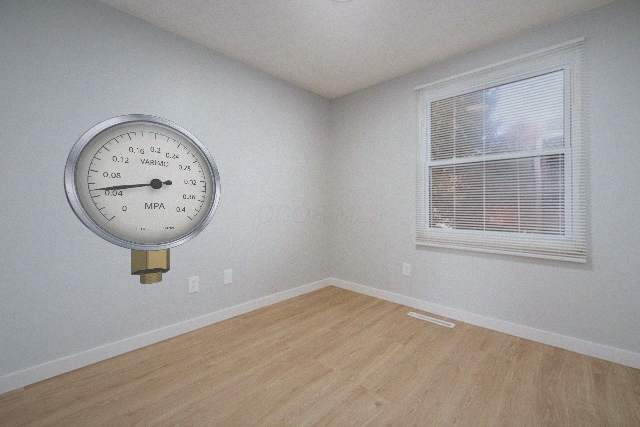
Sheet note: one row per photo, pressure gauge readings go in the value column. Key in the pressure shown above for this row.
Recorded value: 0.05 MPa
